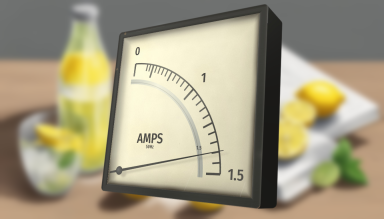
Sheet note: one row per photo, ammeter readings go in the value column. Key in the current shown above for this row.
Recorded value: 1.4 A
